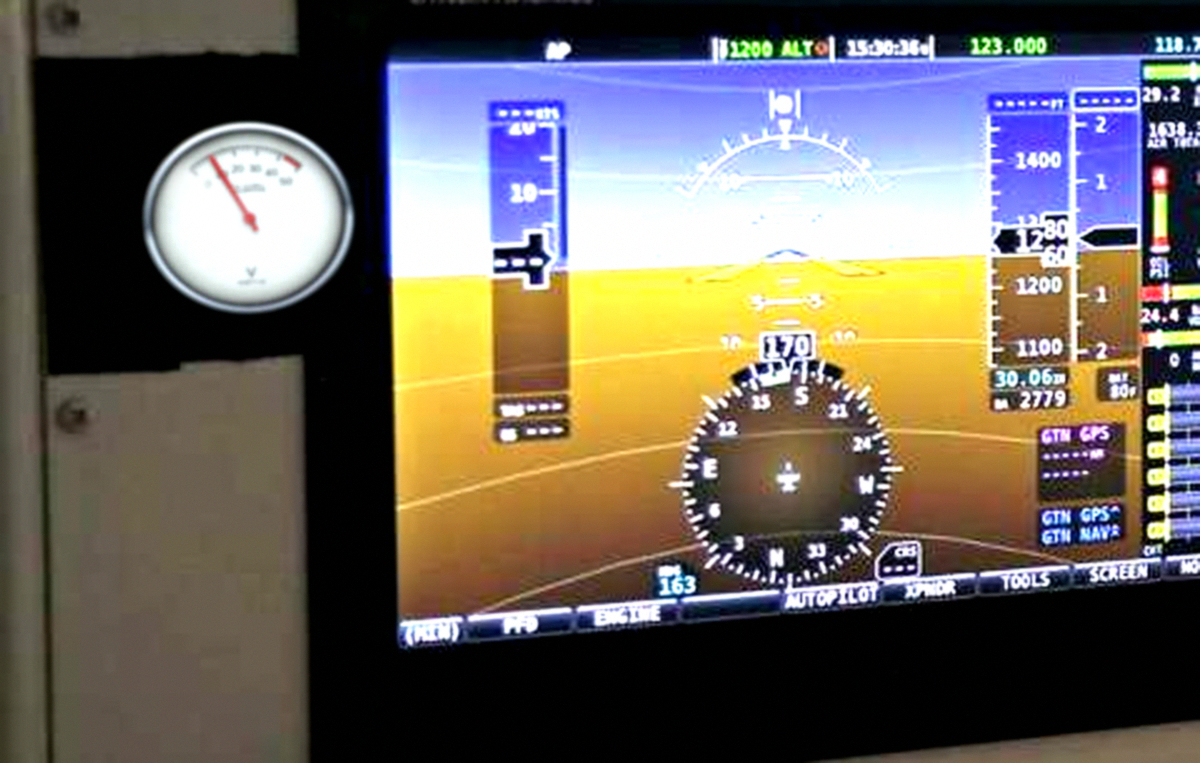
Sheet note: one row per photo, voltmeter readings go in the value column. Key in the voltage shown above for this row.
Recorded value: 10 V
